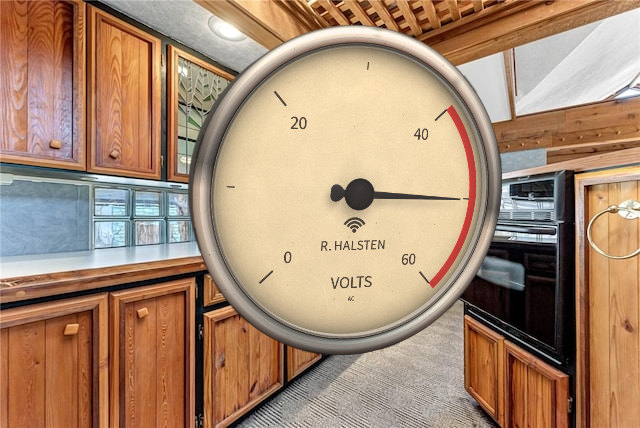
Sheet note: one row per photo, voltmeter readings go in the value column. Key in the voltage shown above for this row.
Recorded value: 50 V
